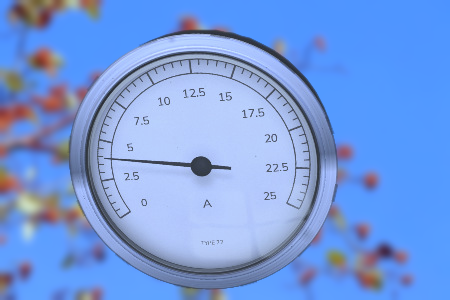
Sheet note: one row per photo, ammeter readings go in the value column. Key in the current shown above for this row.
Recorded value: 4 A
